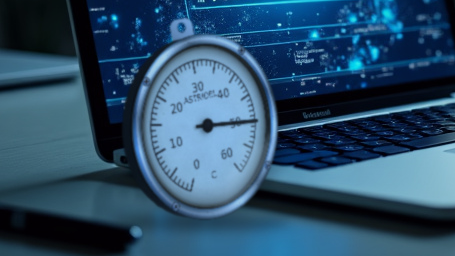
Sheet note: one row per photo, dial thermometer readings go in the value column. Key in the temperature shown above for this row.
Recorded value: 50 °C
